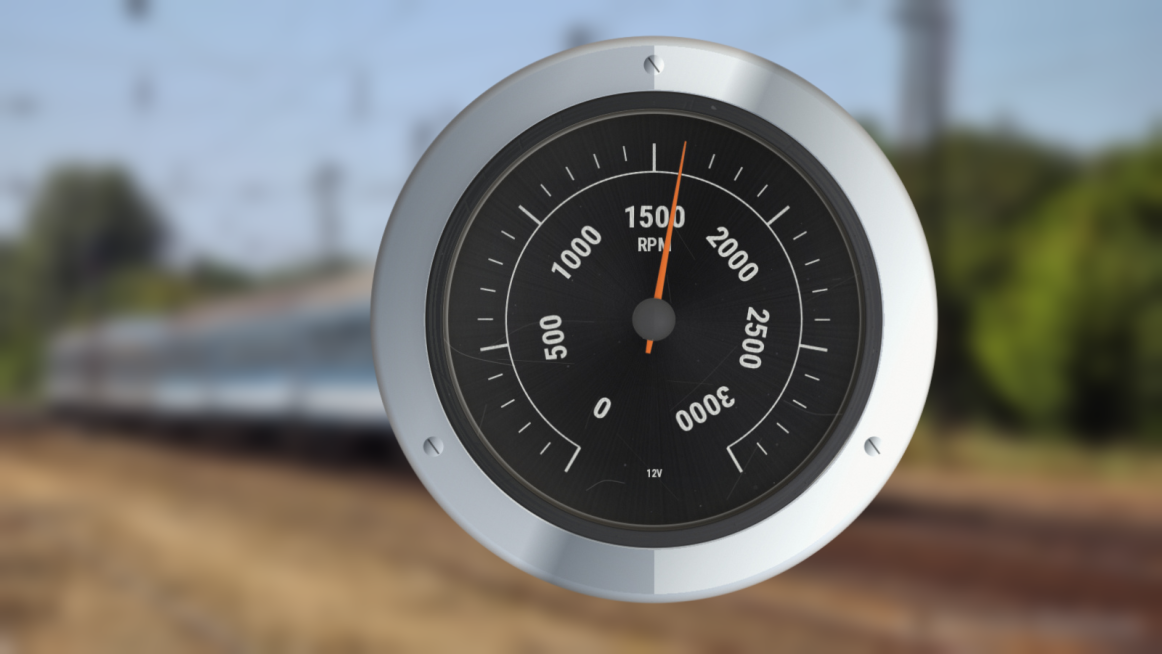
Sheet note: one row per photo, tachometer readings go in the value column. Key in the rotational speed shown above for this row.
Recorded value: 1600 rpm
